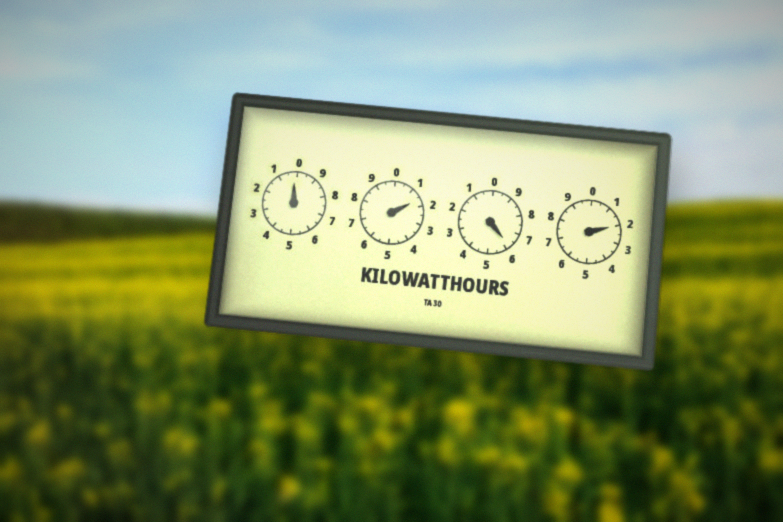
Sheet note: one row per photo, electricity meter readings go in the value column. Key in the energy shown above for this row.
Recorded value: 162 kWh
